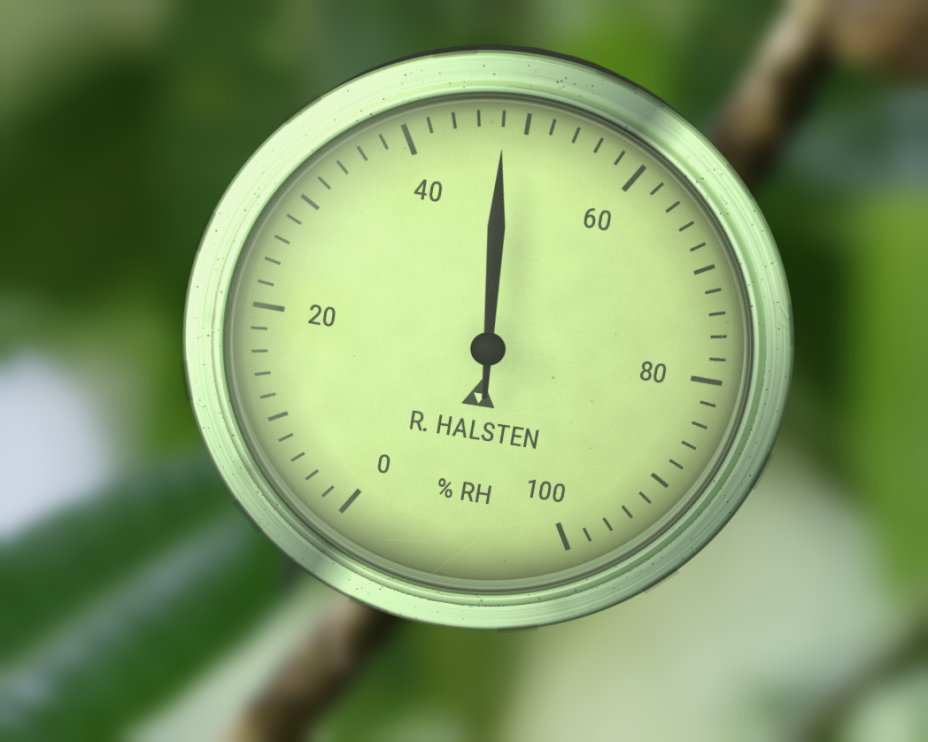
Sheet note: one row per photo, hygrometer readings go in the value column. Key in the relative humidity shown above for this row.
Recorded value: 48 %
